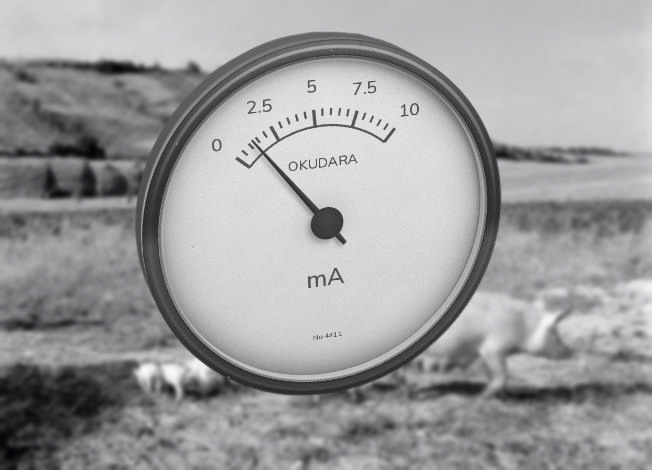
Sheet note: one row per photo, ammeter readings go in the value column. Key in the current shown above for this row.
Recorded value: 1.25 mA
